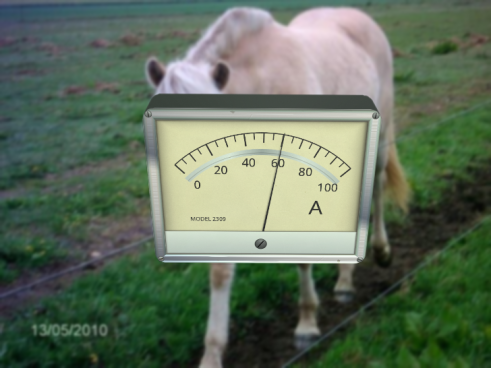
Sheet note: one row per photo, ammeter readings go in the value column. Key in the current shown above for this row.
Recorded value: 60 A
